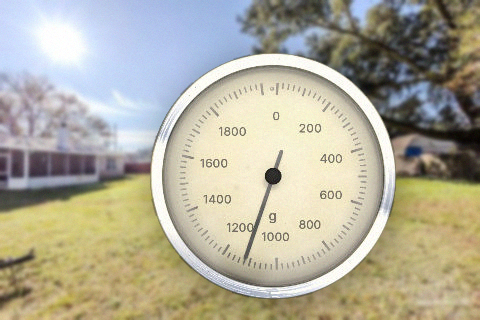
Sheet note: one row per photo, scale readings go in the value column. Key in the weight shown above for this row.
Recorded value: 1120 g
